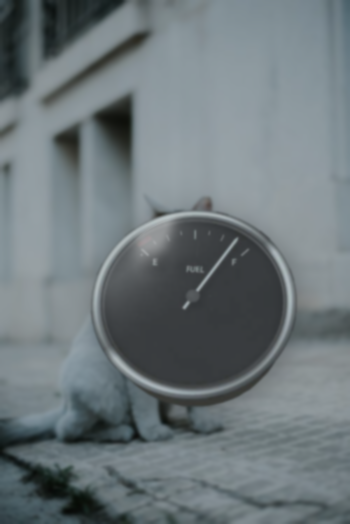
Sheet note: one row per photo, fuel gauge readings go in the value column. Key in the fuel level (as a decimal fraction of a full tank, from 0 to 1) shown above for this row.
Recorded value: 0.875
